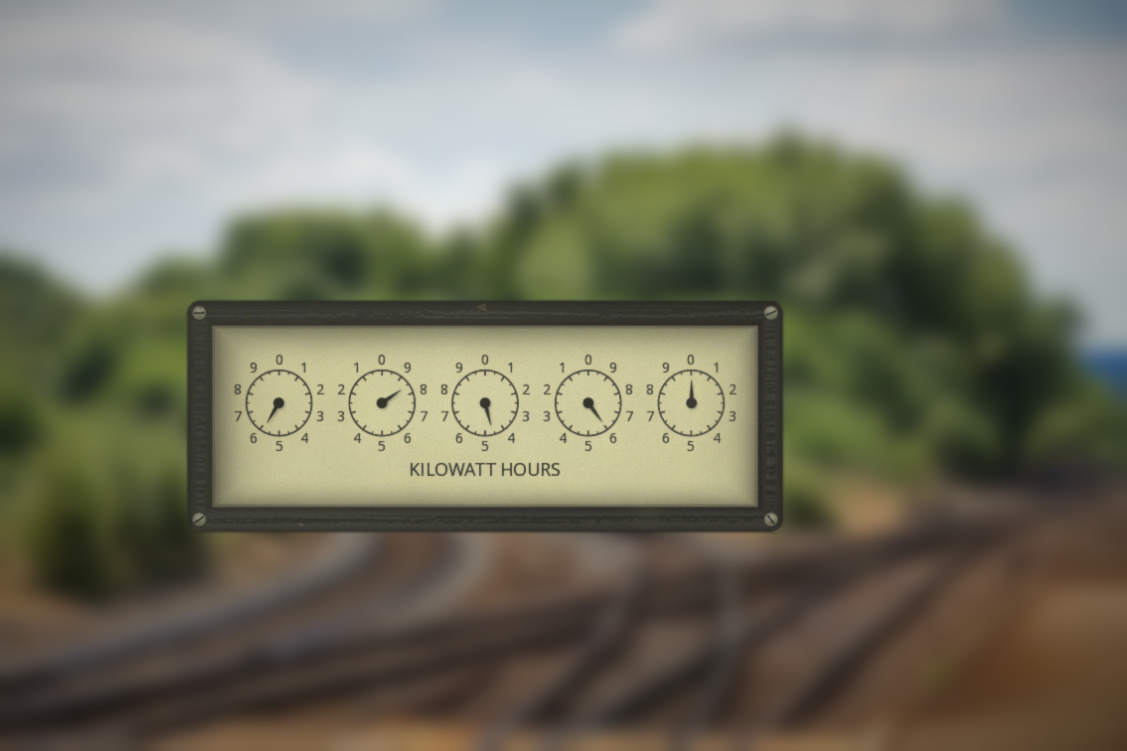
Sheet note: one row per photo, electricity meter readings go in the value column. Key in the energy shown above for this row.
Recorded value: 58460 kWh
